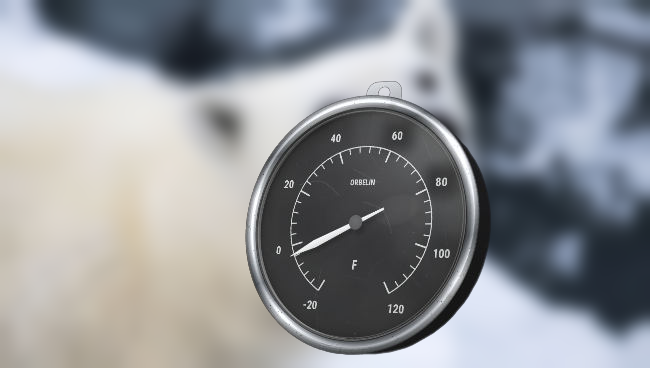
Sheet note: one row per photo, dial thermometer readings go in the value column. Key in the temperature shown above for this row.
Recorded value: -4 °F
